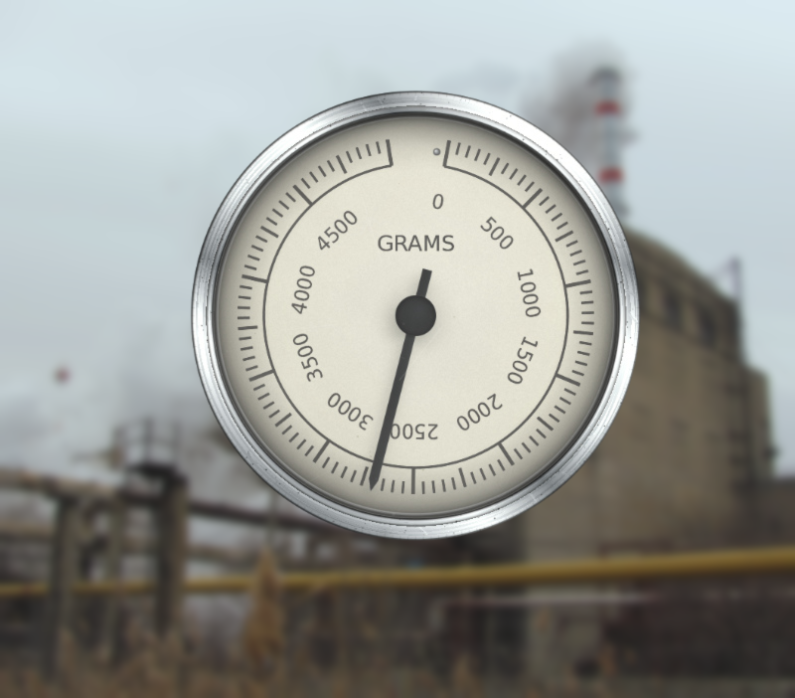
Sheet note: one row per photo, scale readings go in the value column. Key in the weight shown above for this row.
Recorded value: 2700 g
